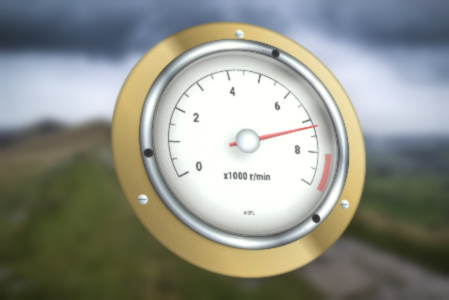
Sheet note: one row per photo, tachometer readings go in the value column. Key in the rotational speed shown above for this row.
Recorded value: 7250 rpm
